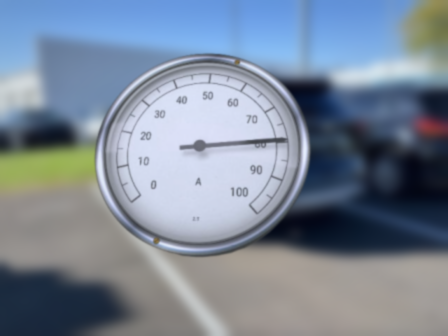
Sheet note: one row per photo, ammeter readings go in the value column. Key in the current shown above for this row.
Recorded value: 80 A
